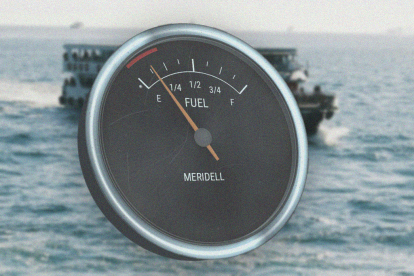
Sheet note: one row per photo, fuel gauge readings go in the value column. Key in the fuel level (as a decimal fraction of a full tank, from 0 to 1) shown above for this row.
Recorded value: 0.125
